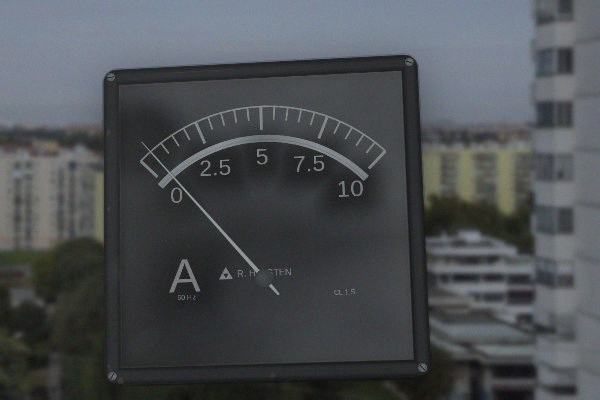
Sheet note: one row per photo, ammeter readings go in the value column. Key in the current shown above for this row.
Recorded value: 0.5 A
